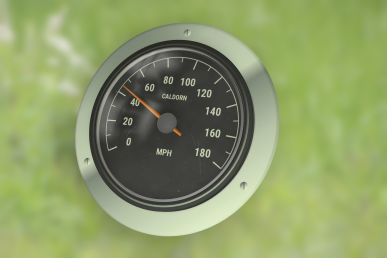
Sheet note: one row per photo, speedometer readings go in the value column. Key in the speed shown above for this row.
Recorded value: 45 mph
